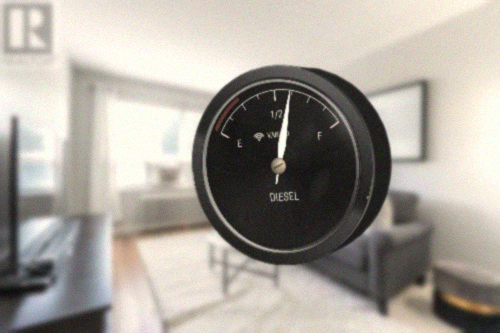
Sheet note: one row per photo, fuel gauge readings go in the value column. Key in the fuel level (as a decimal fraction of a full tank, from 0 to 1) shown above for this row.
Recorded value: 0.625
